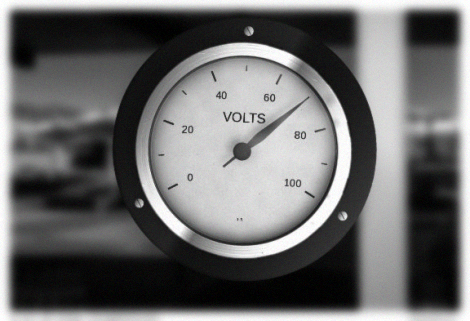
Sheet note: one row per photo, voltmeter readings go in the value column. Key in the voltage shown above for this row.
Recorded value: 70 V
